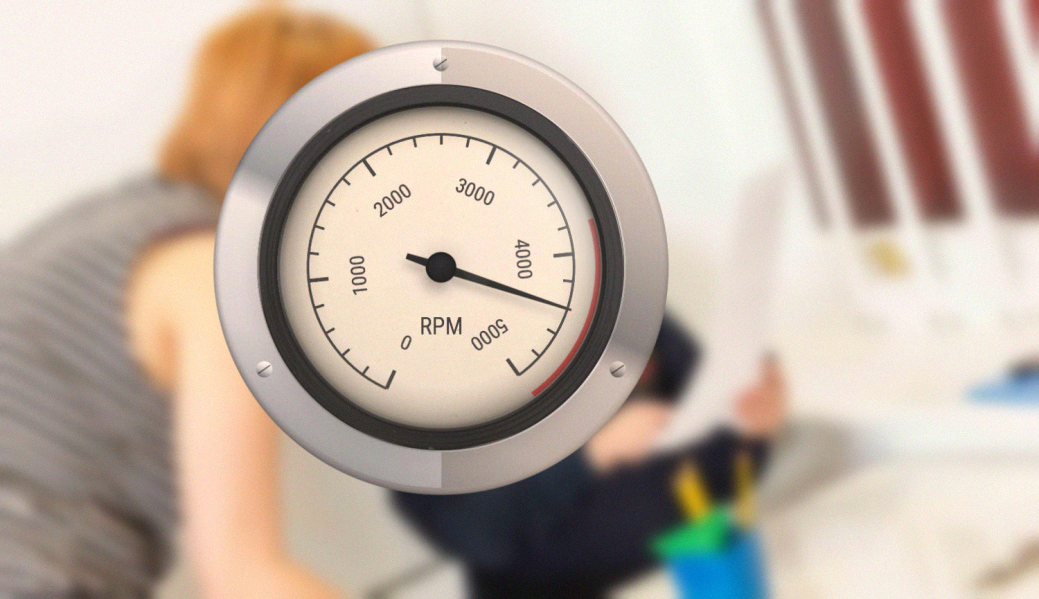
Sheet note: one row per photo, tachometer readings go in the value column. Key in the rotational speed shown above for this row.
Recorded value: 4400 rpm
